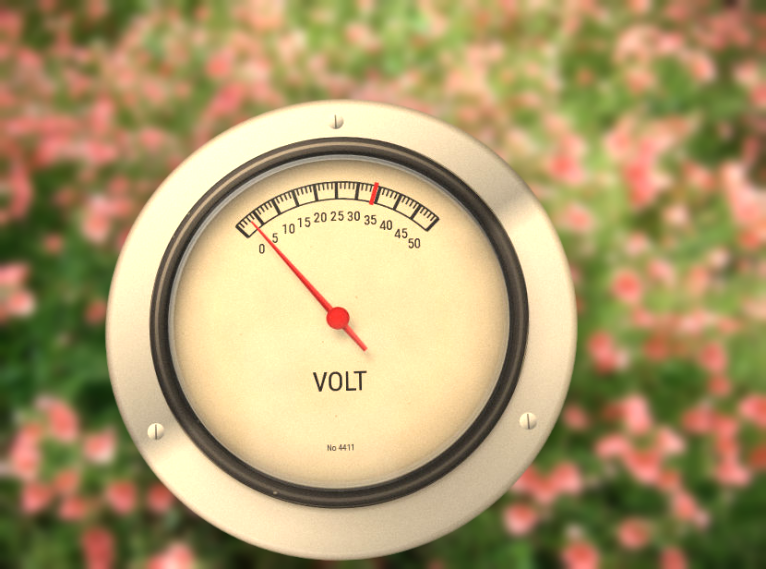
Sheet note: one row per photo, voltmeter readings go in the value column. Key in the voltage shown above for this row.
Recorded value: 3 V
